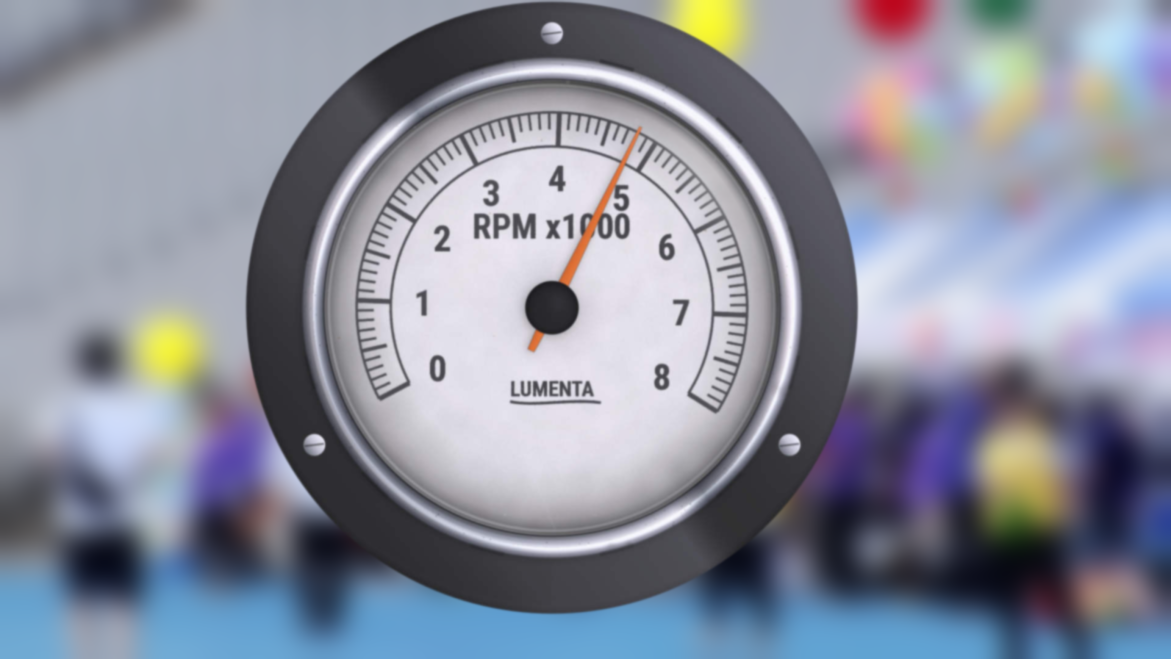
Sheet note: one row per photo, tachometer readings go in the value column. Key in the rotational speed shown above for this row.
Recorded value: 4800 rpm
